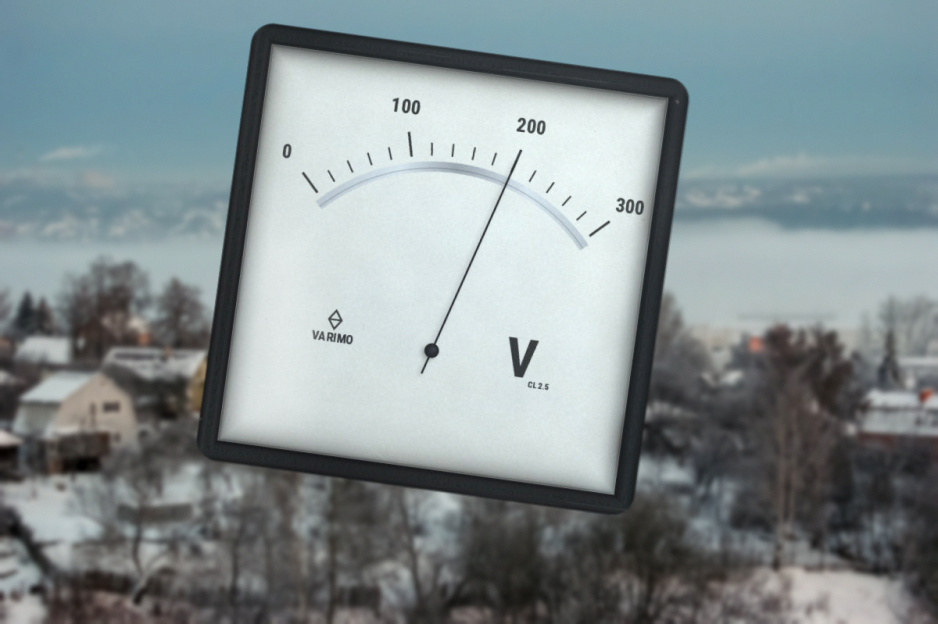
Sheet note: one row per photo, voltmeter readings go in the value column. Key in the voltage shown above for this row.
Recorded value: 200 V
